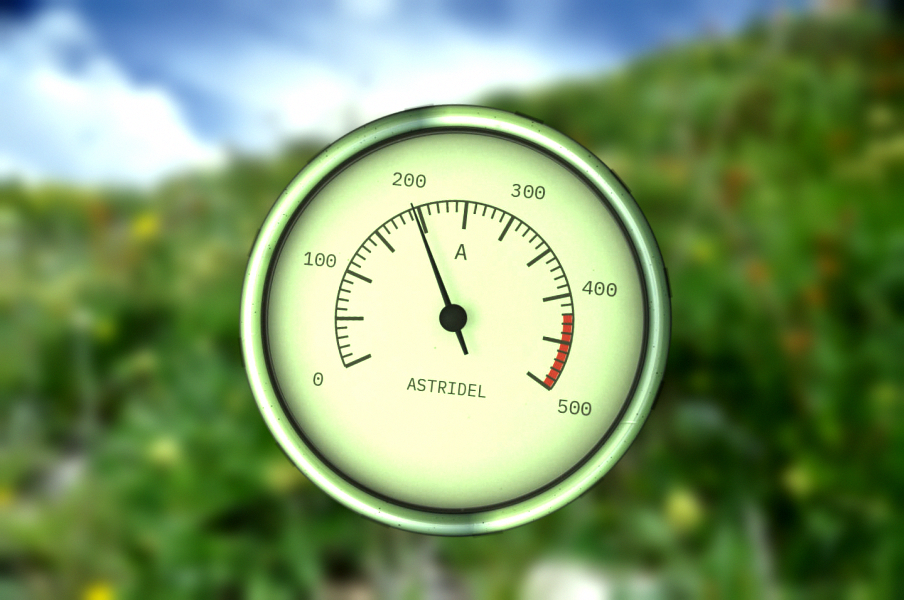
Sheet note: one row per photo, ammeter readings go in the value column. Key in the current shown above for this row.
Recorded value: 195 A
